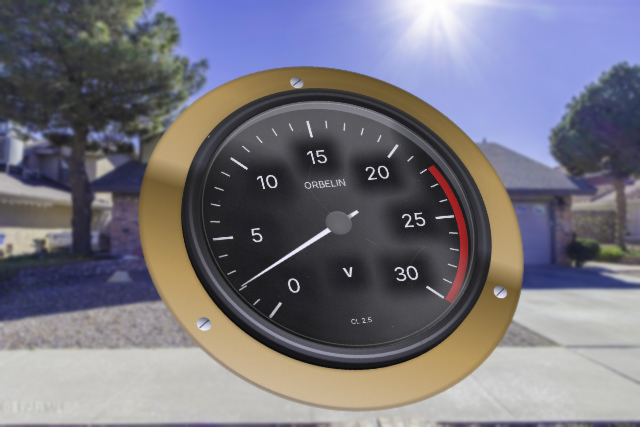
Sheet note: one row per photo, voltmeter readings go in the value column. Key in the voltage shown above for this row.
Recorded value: 2 V
